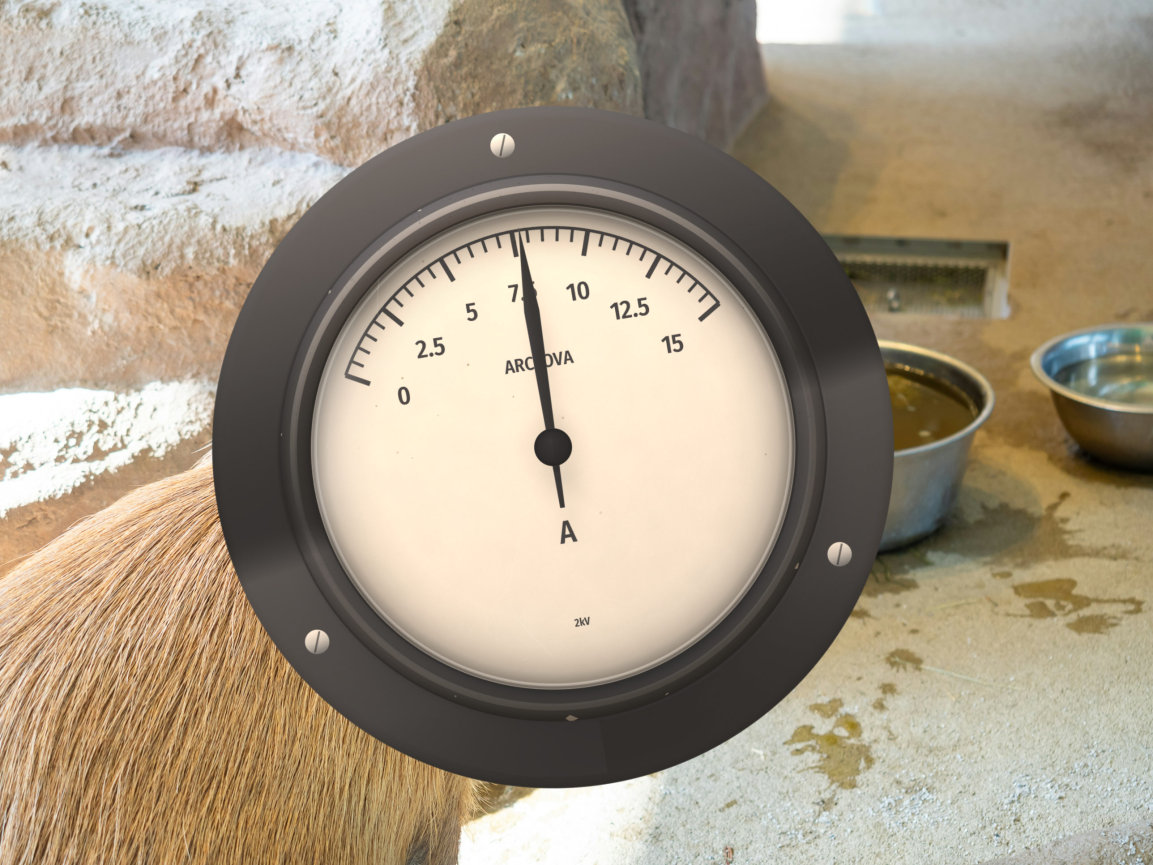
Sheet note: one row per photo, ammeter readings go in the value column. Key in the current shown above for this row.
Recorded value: 7.75 A
